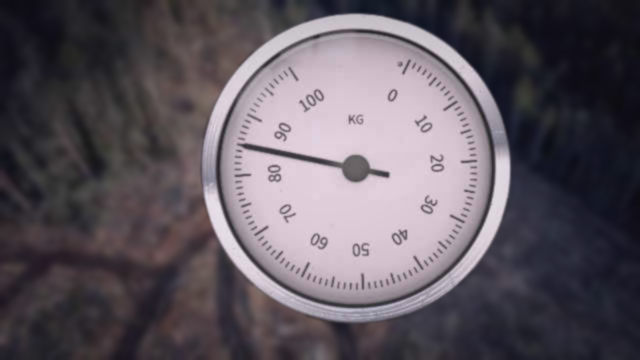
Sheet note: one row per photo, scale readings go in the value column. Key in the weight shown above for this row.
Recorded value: 85 kg
